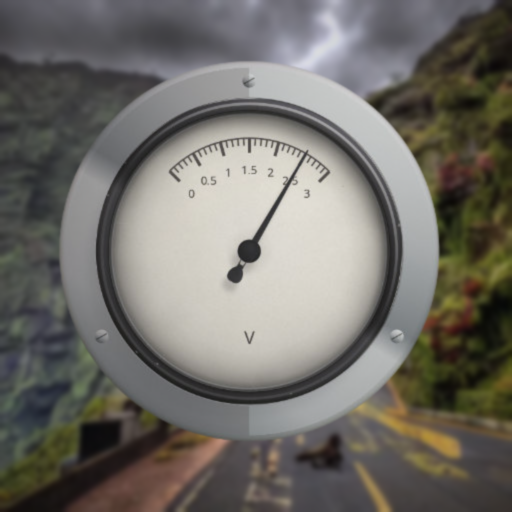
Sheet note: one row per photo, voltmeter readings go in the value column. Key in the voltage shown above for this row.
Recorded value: 2.5 V
